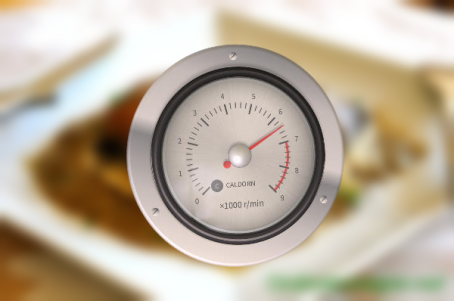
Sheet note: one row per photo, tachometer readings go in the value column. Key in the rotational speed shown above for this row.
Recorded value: 6400 rpm
